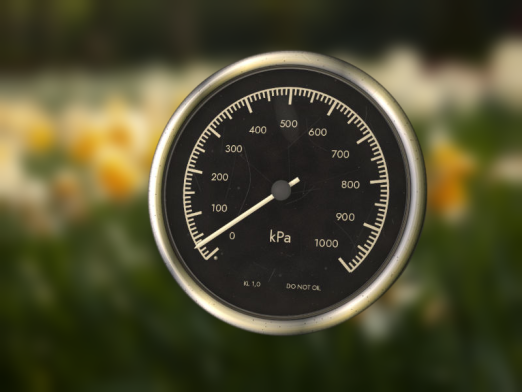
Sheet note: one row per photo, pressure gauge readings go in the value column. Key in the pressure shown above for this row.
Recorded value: 30 kPa
